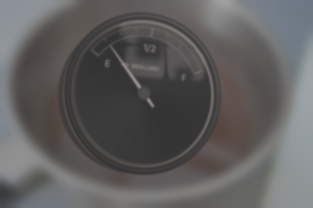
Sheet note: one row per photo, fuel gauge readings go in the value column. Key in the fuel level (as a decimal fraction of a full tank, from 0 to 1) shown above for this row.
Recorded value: 0.125
